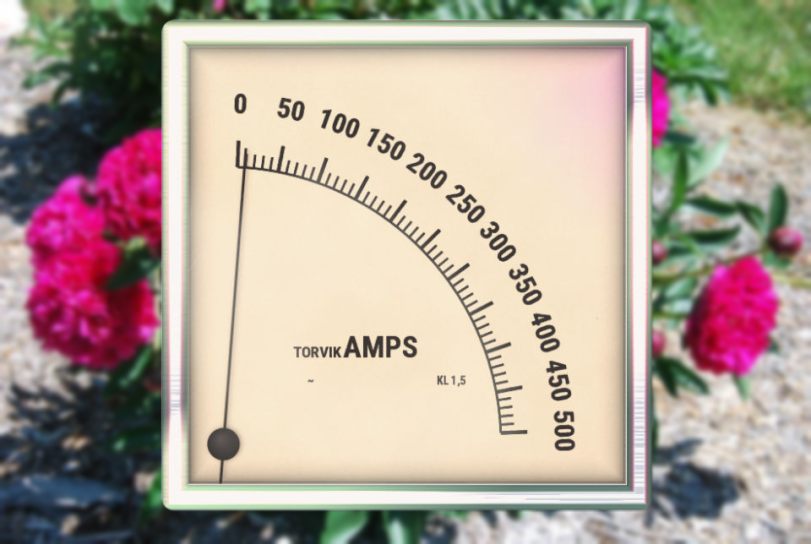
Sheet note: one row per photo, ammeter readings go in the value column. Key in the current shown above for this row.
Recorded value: 10 A
